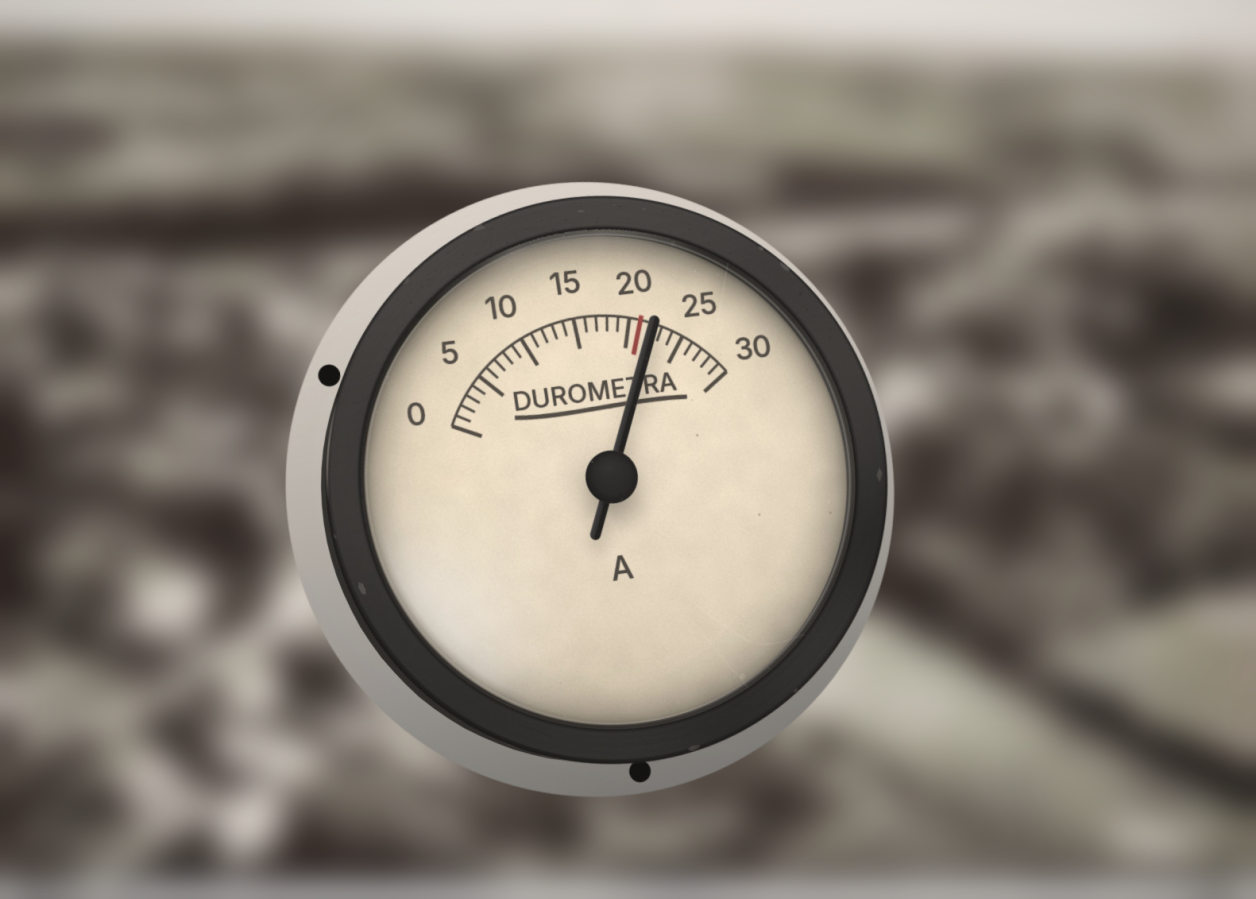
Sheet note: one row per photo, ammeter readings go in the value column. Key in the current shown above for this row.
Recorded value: 22 A
